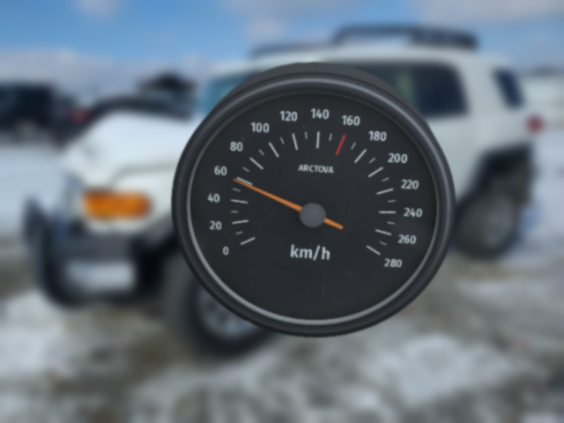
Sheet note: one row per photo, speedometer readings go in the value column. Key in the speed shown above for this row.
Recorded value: 60 km/h
